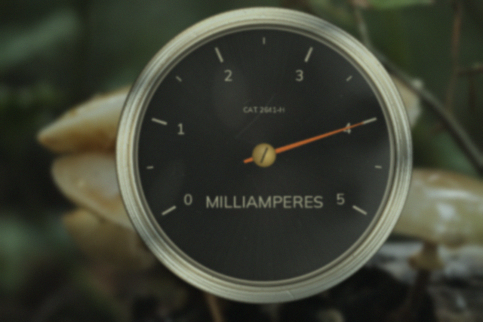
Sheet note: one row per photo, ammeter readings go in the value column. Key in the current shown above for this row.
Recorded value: 4 mA
